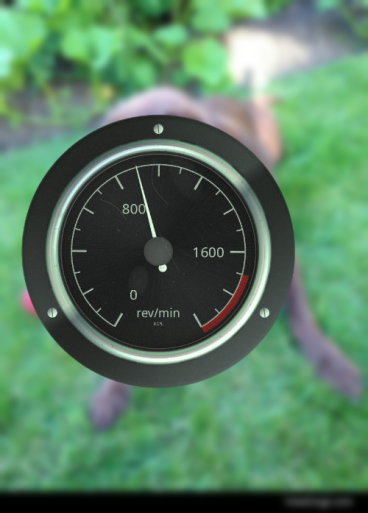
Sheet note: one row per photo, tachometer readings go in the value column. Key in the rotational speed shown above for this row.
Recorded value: 900 rpm
